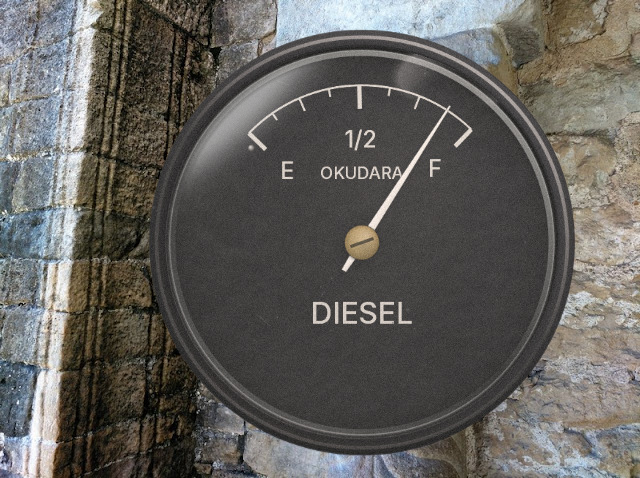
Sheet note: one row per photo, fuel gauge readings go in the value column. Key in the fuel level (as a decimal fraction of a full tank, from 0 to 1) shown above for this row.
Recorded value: 0.875
